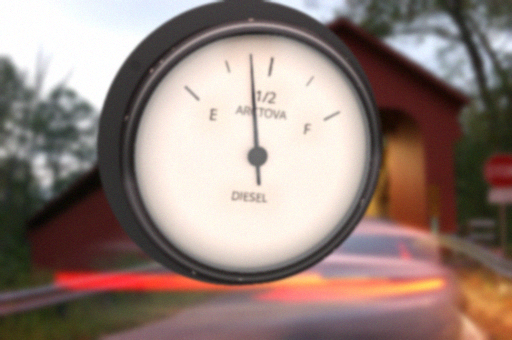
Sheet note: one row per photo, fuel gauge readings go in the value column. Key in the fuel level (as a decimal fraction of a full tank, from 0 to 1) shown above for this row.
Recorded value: 0.375
